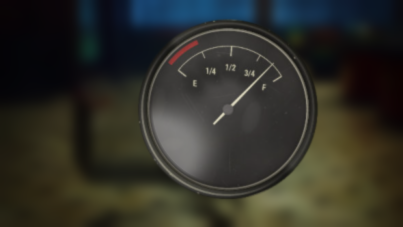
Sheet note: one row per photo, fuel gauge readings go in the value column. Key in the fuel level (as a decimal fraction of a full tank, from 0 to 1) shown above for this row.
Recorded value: 0.875
